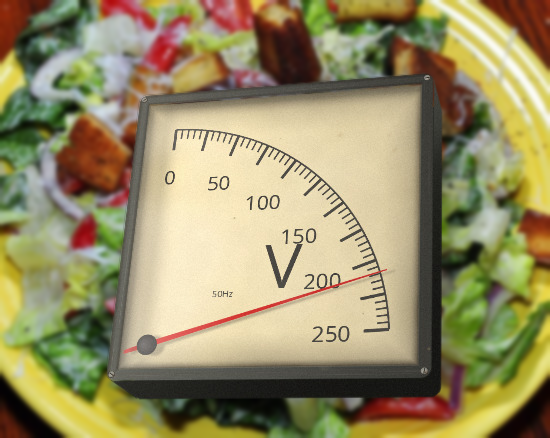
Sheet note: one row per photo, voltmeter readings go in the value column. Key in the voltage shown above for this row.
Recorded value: 210 V
